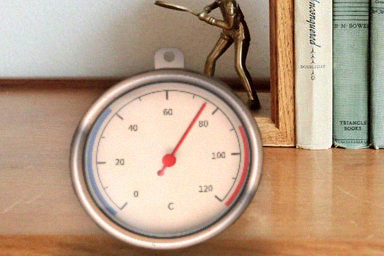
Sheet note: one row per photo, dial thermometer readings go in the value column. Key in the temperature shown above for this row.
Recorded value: 75 °C
